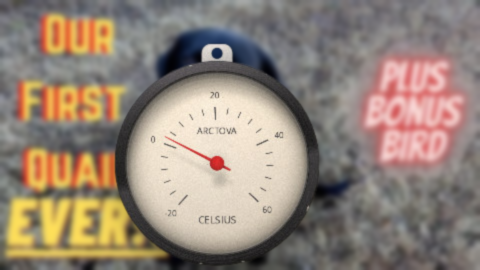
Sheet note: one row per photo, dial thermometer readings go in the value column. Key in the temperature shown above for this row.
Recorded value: 2 °C
